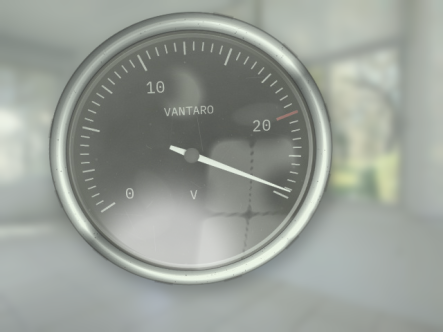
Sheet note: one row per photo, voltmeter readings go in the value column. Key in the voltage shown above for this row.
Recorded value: 24.5 V
